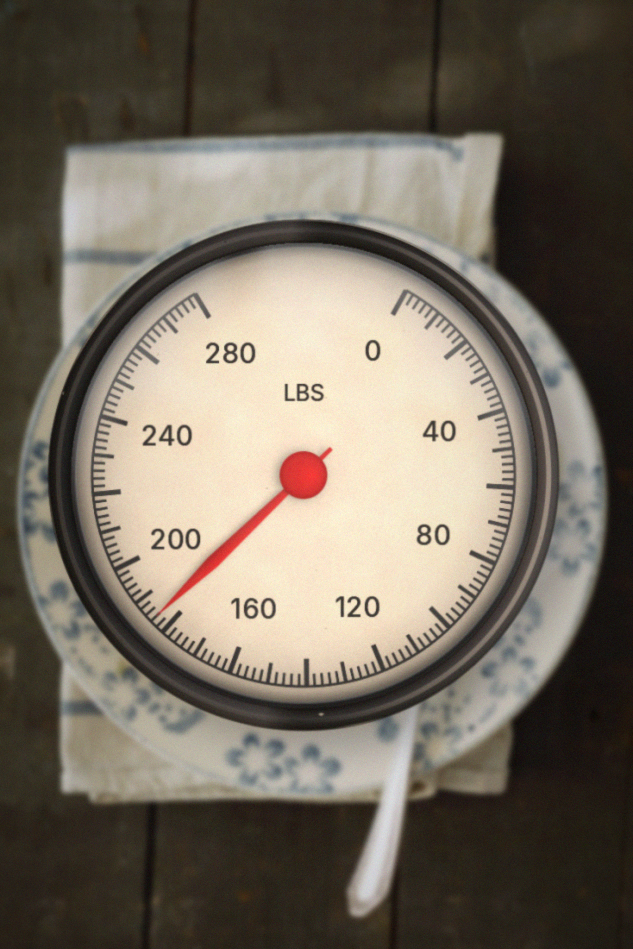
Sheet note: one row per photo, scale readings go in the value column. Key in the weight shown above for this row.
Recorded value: 184 lb
